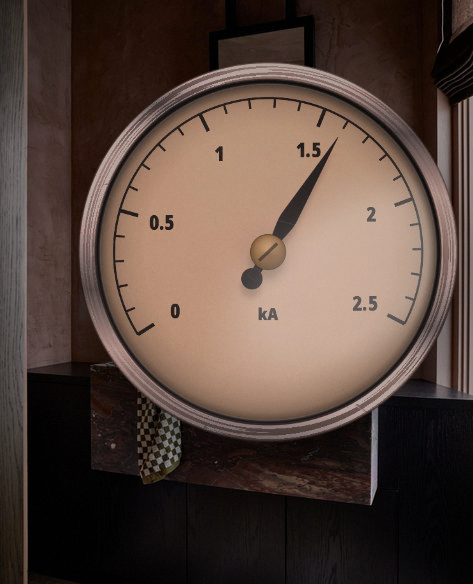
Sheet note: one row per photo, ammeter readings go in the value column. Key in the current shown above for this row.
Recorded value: 1.6 kA
